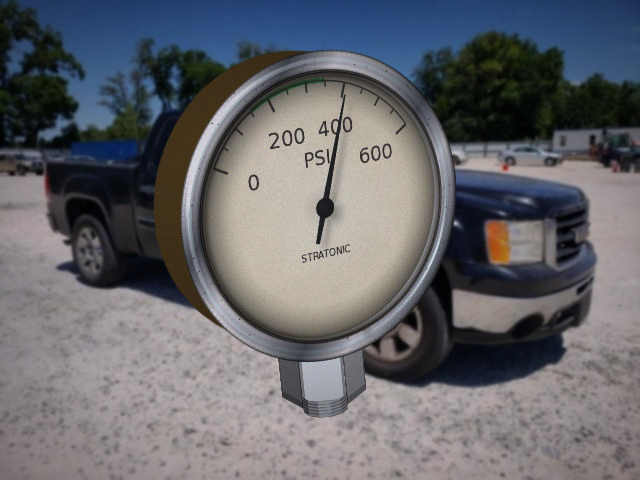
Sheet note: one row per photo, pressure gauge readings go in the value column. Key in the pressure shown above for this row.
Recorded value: 400 psi
